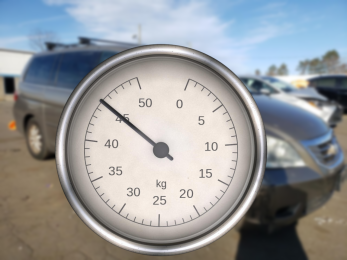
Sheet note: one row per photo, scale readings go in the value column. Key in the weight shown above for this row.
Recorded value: 45 kg
